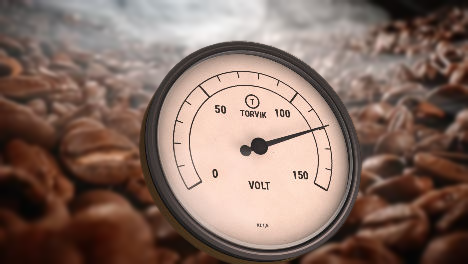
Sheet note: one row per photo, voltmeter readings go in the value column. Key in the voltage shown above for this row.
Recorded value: 120 V
